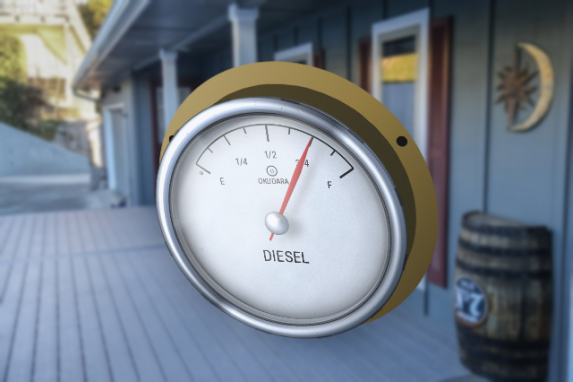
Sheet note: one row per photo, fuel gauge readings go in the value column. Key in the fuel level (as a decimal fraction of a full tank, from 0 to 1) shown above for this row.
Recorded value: 0.75
